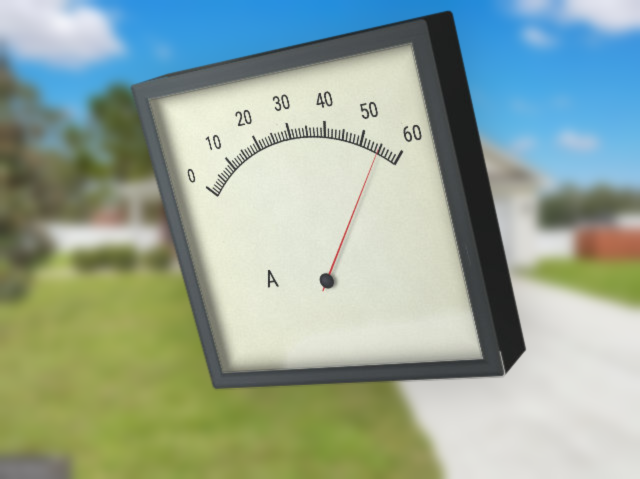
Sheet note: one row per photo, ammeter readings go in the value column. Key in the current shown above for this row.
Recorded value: 55 A
